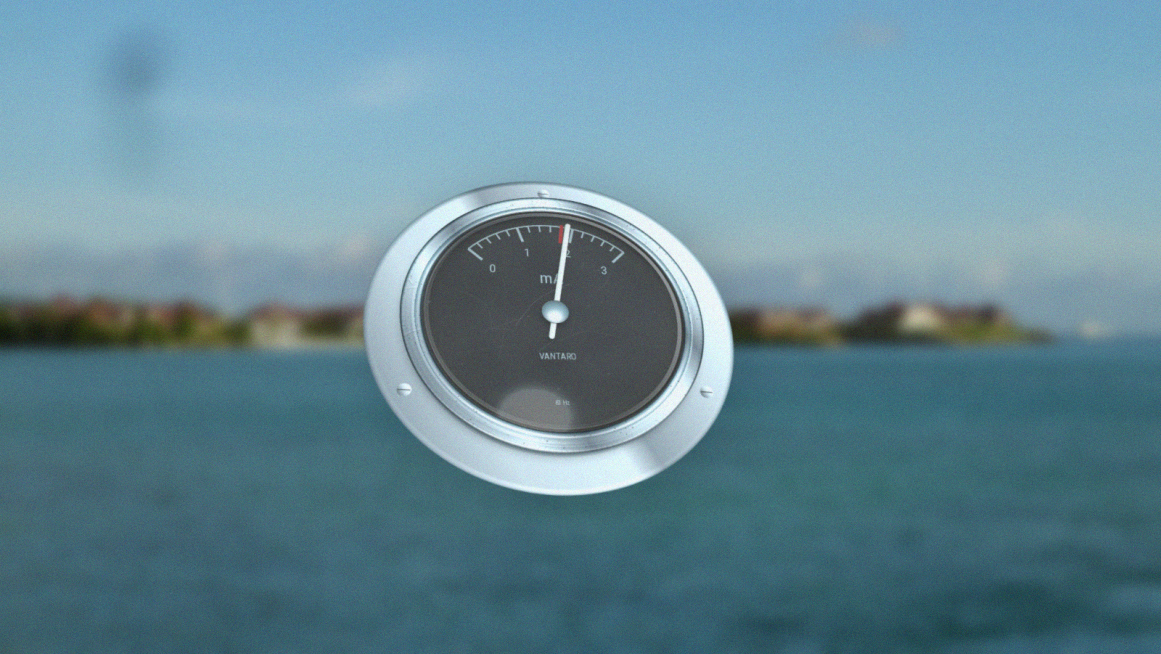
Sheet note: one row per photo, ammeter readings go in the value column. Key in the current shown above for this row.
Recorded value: 1.9 mA
